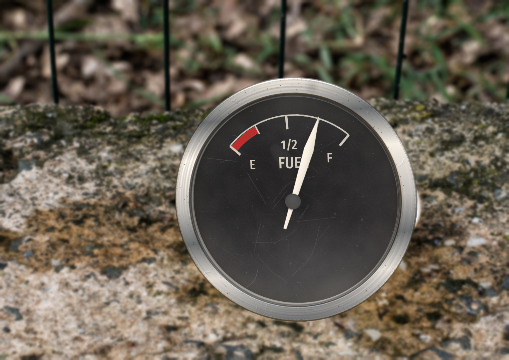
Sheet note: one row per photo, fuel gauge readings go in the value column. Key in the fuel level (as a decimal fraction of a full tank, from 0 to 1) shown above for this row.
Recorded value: 0.75
